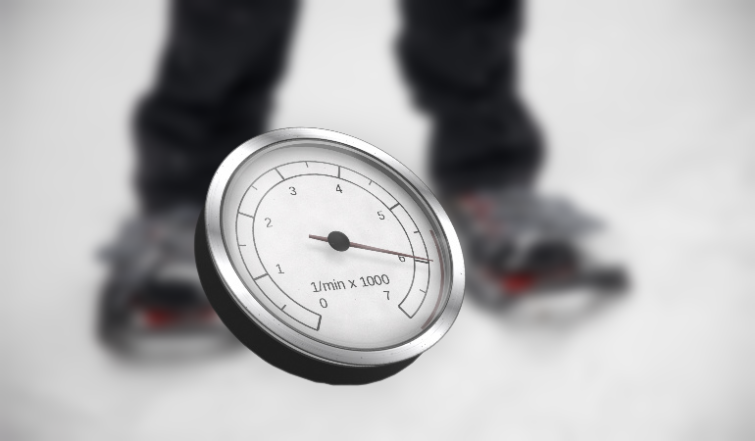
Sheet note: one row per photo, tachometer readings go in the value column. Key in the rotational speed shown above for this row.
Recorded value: 6000 rpm
